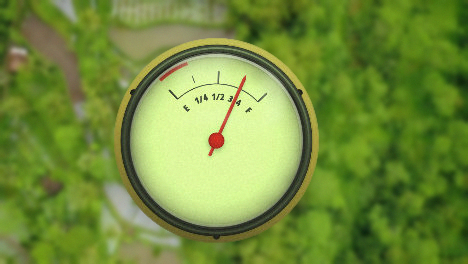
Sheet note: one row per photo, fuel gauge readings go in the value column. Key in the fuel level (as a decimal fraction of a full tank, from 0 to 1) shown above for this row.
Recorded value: 0.75
